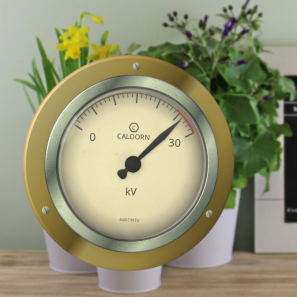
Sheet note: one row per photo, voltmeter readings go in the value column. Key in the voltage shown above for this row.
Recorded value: 26 kV
